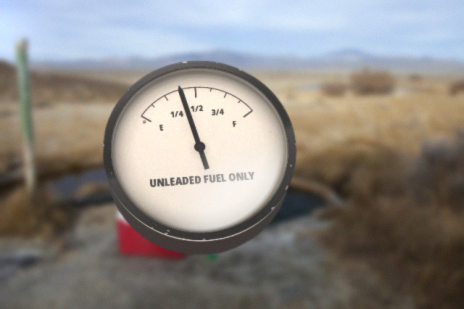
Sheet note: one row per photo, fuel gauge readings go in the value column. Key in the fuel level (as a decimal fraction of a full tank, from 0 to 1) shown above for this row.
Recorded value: 0.375
